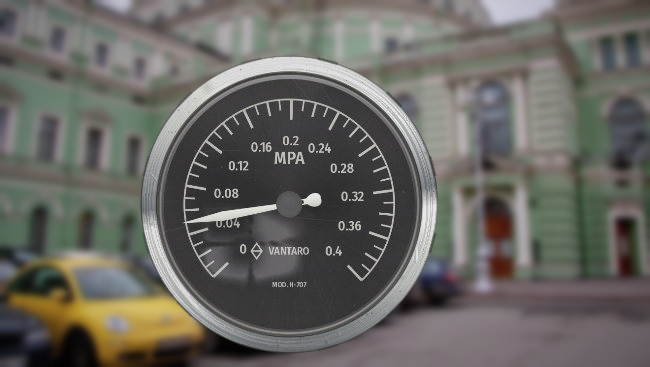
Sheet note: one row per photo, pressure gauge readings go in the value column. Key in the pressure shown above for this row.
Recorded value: 0.05 MPa
